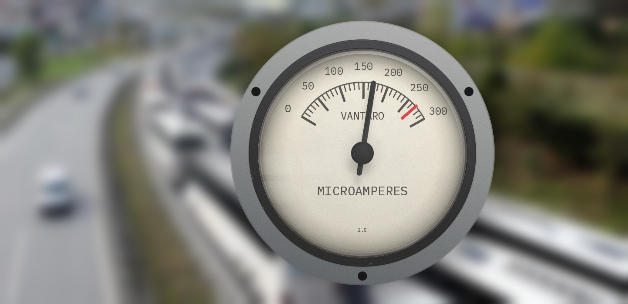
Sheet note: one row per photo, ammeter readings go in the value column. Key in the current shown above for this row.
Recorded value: 170 µA
